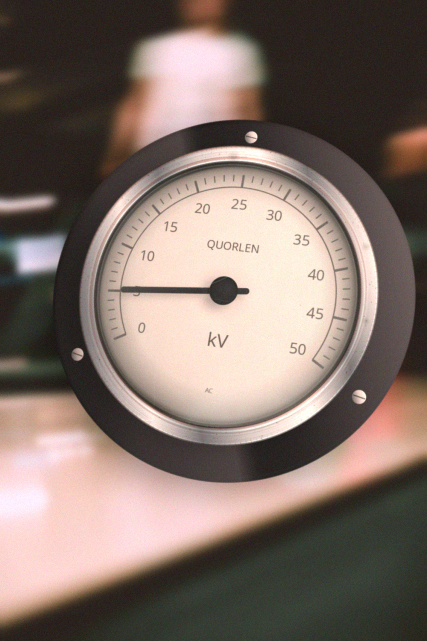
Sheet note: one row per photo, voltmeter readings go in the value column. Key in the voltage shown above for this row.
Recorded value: 5 kV
